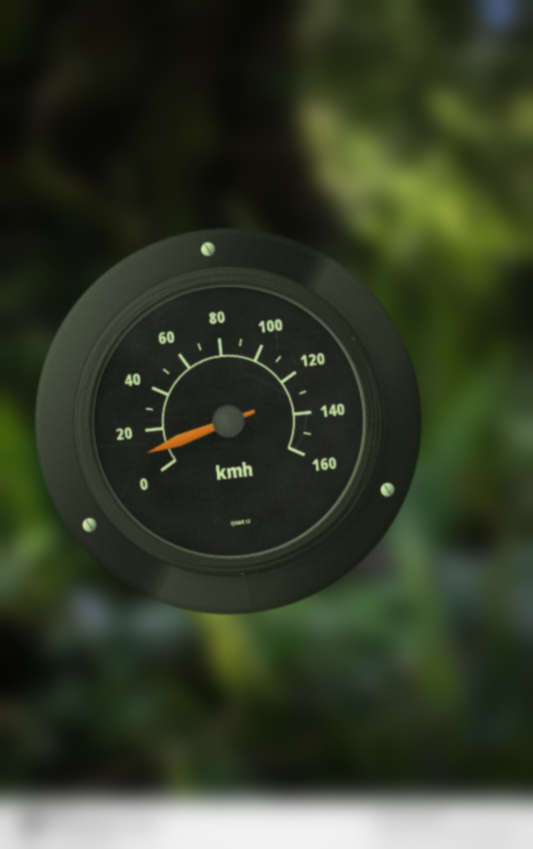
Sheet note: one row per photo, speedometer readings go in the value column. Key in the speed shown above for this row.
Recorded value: 10 km/h
